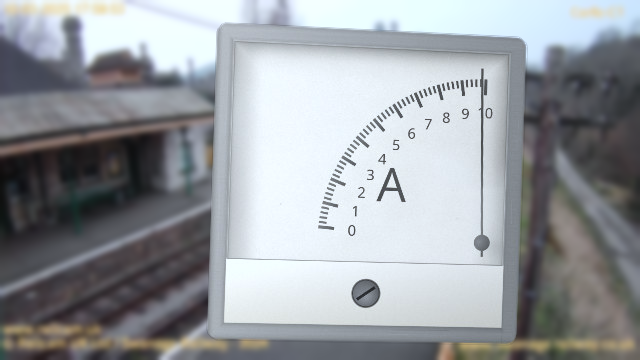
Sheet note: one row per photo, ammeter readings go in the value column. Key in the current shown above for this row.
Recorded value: 9.8 A
